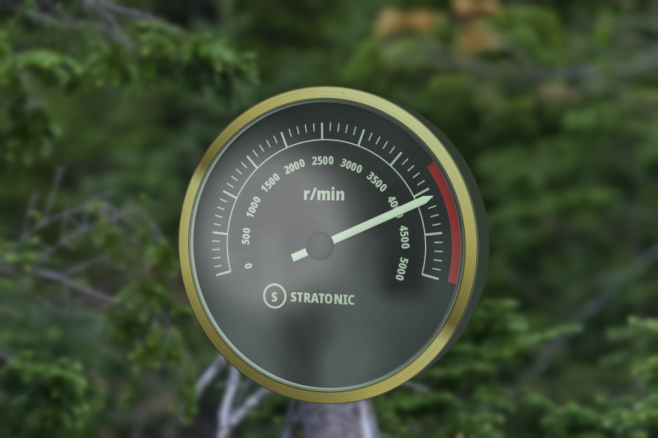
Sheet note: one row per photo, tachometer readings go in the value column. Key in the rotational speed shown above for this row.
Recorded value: 4100 rpm
